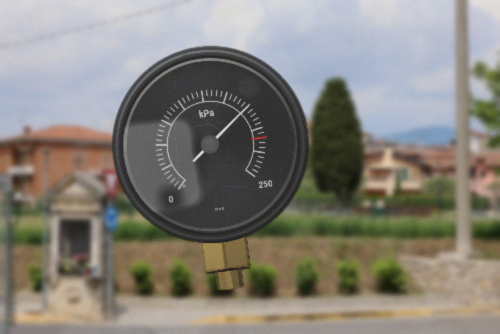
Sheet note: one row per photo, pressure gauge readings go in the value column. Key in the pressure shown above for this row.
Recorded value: 175 kPa
